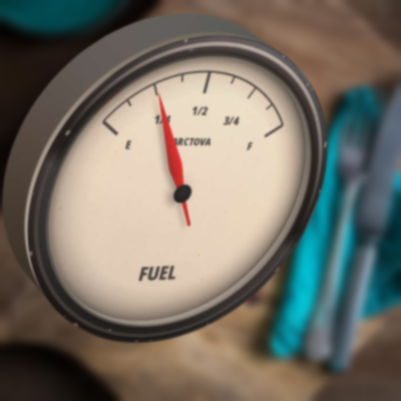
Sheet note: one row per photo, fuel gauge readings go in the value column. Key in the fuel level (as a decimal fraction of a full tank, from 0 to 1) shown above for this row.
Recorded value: 0.25
